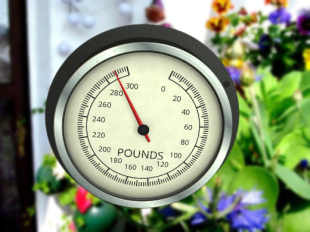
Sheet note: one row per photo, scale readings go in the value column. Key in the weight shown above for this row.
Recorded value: 290 lb
